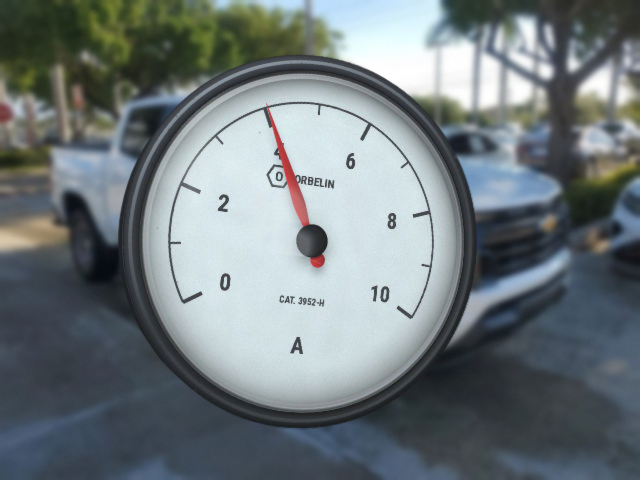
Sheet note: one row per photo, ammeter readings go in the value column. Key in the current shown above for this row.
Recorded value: 4 A
